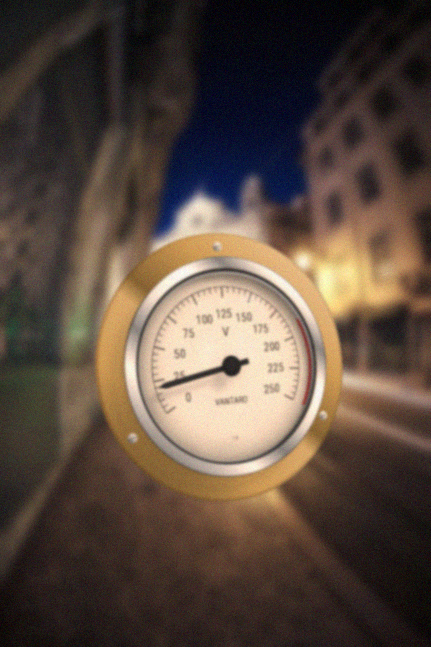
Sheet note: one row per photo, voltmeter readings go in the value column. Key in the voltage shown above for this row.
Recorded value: 20 V
